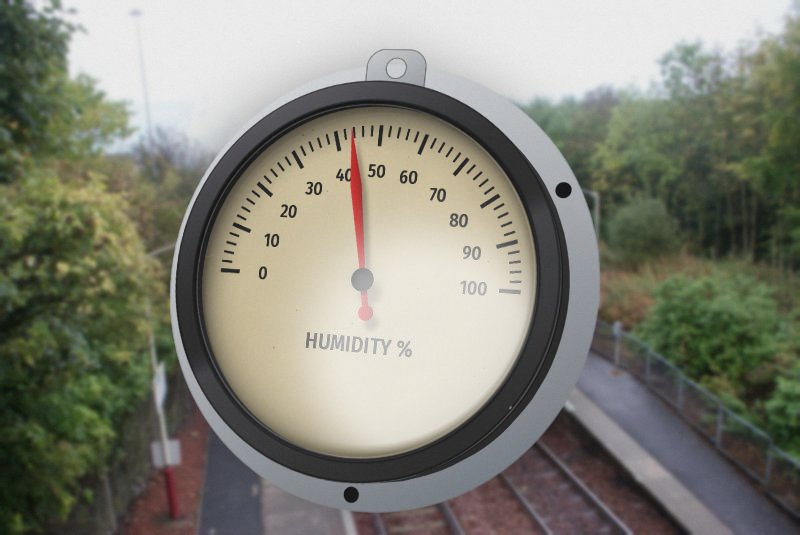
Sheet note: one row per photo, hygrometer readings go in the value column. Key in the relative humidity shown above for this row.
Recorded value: 44 %
